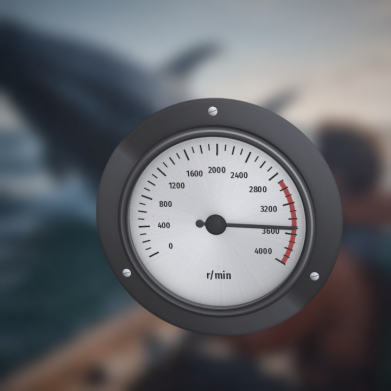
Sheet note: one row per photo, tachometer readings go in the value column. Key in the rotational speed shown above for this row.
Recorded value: 3500 rpm
